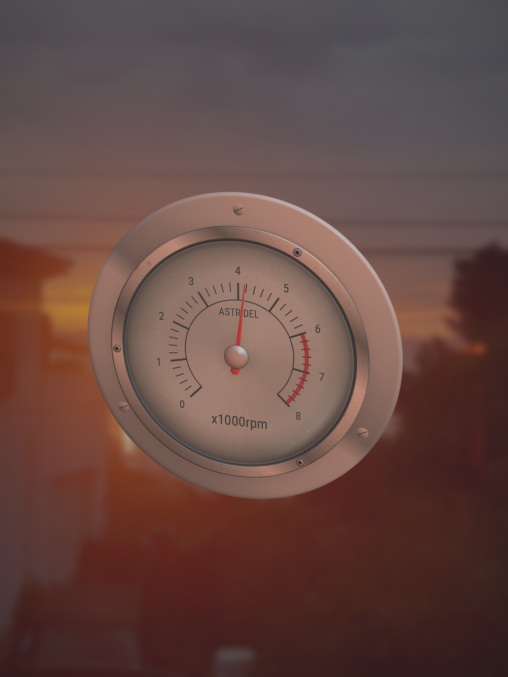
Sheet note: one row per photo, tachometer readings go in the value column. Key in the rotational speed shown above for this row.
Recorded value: 4200 rpm
